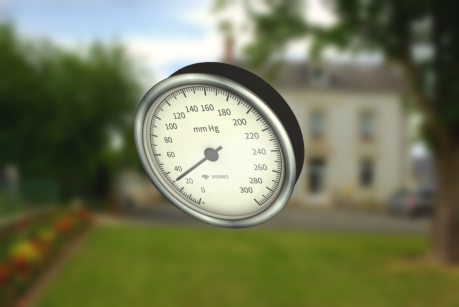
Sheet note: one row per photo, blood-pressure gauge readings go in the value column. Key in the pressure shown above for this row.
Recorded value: 30 mmHg
